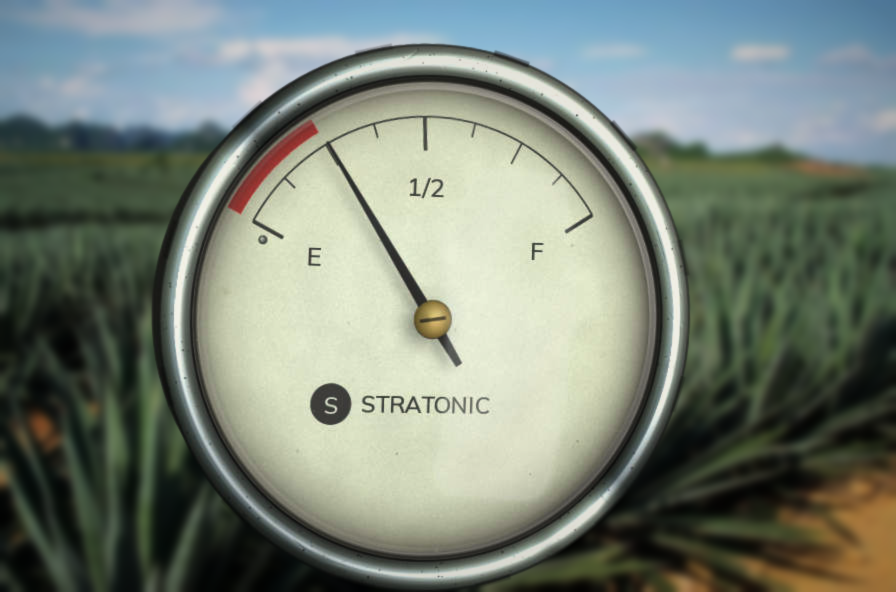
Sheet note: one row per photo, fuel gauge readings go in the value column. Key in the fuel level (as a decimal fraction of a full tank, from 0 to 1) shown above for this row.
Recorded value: 0.25
